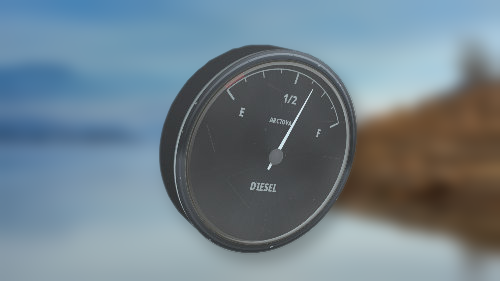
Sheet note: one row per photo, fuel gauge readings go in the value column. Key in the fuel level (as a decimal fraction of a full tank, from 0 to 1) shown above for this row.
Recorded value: 0.625
